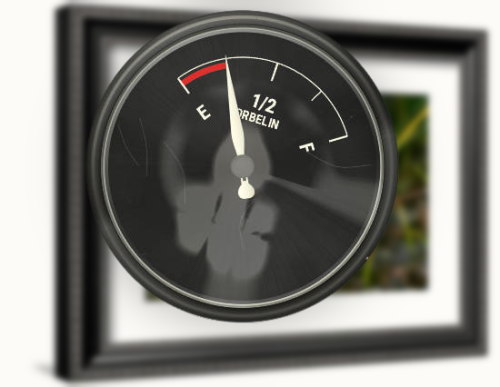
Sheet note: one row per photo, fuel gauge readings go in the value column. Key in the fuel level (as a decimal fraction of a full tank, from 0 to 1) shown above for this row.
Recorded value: 0.25
